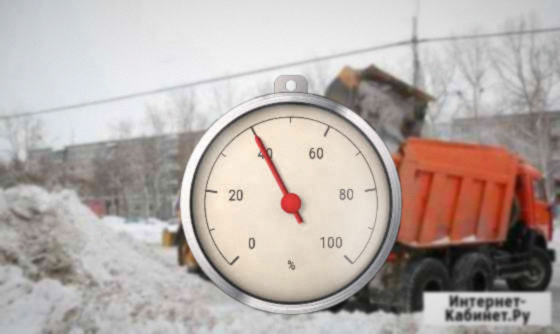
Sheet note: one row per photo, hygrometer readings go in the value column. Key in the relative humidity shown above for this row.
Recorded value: 40 %
